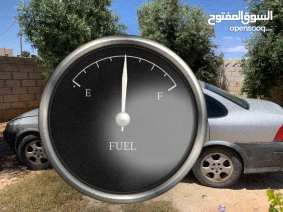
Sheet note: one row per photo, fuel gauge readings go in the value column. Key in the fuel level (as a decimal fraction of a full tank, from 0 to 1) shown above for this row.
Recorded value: 0.5
